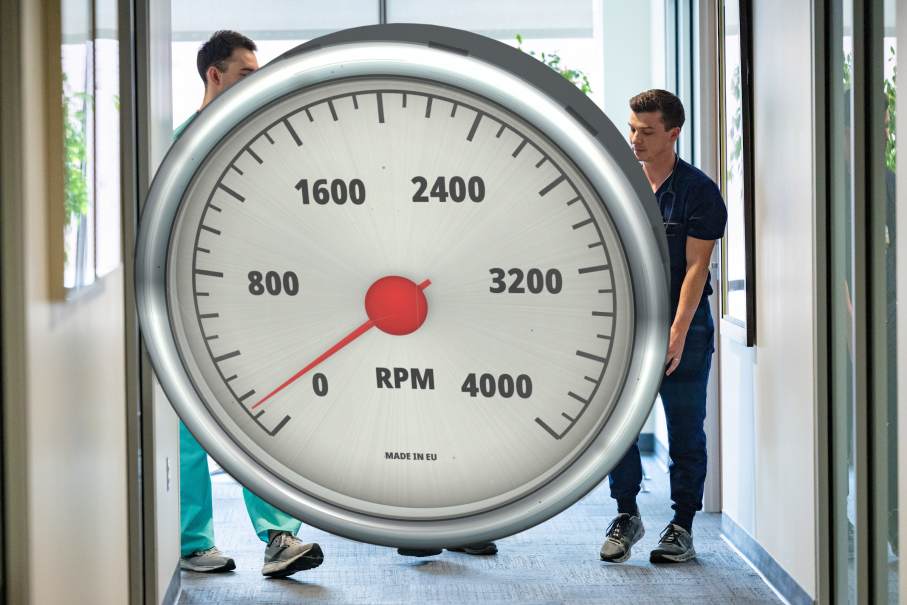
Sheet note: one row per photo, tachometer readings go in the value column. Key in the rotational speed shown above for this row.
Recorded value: 150 rpm
